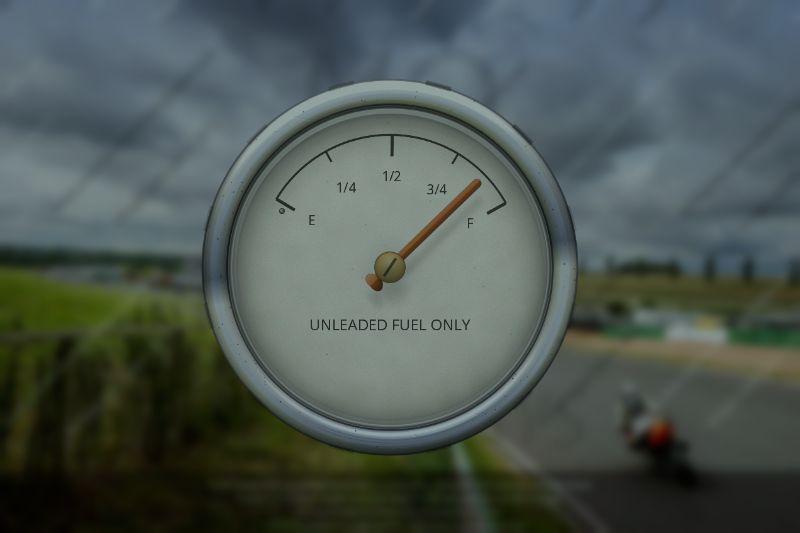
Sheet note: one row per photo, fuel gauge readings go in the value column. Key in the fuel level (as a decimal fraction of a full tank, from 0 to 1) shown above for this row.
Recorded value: 0.875
